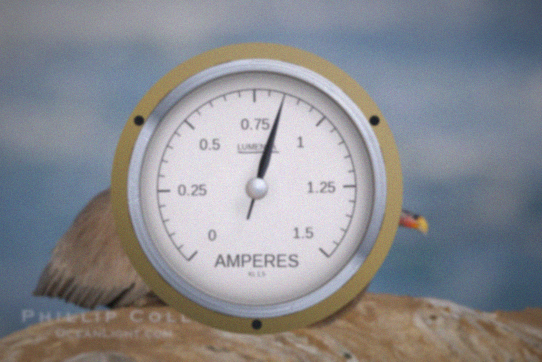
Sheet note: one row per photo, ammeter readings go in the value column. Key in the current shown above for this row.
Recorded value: 0.85 A
